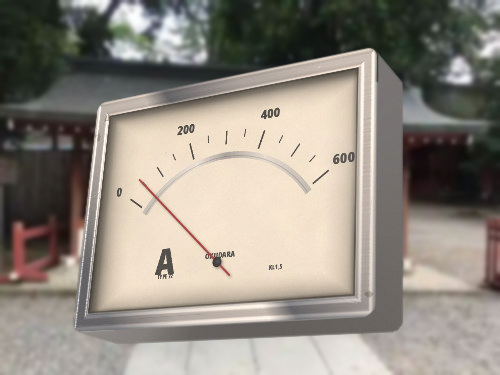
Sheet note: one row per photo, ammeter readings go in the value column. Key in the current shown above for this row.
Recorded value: 50 A
